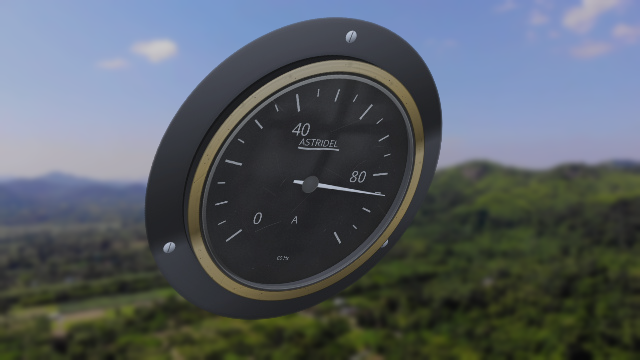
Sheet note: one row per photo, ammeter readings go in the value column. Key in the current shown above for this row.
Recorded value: 85 A
